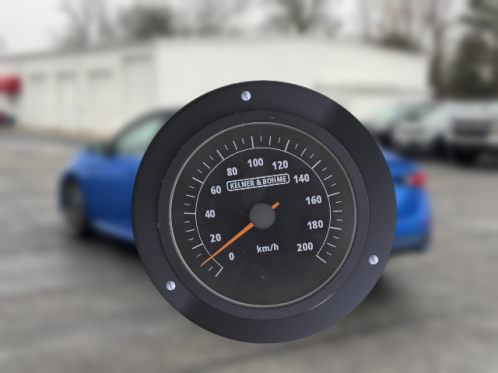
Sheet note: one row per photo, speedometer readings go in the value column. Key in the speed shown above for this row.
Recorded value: 10 km/h
